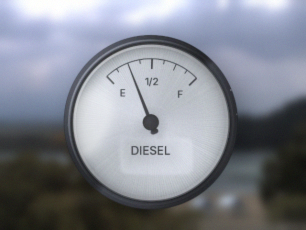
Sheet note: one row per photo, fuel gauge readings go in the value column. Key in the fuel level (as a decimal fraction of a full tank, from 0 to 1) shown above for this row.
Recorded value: 0.25
